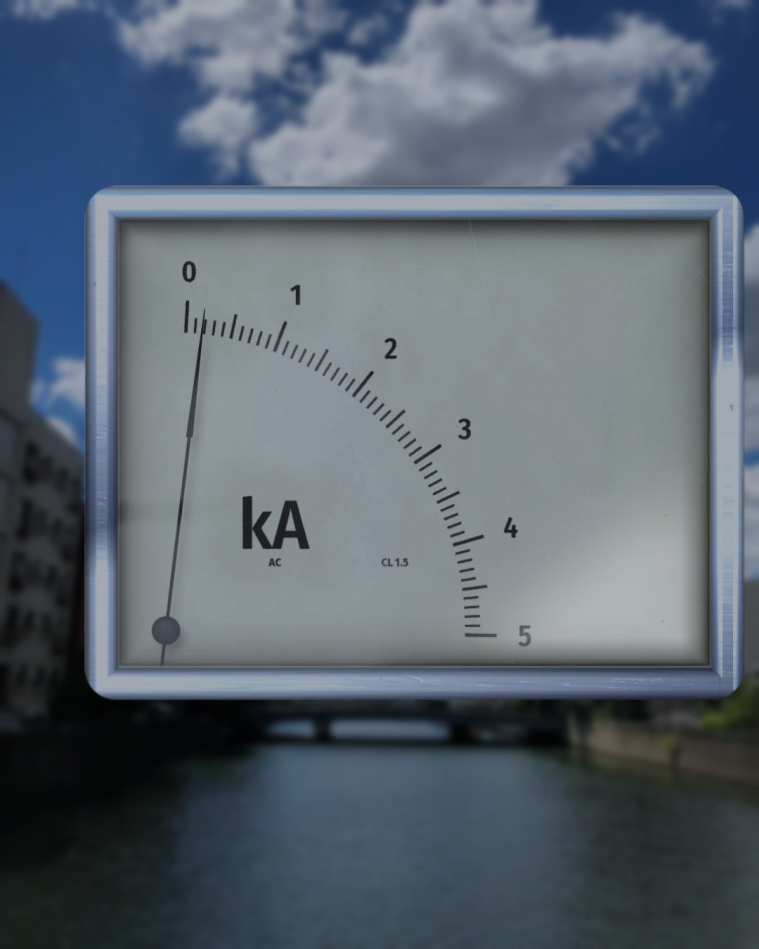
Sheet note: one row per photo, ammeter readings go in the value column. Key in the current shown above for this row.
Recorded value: 0.2 kA
